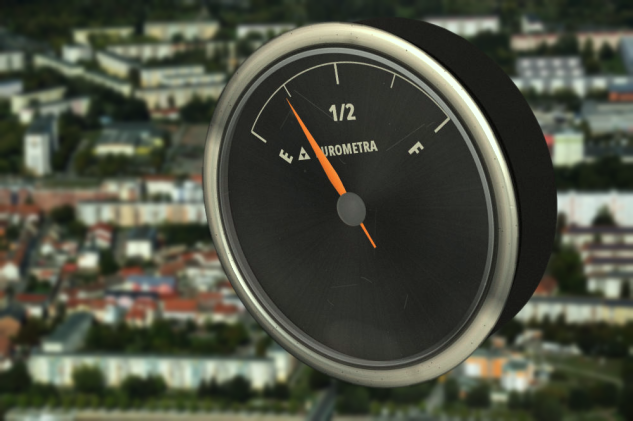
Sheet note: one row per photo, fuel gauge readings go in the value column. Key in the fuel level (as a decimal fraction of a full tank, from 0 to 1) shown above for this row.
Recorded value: 0.25
